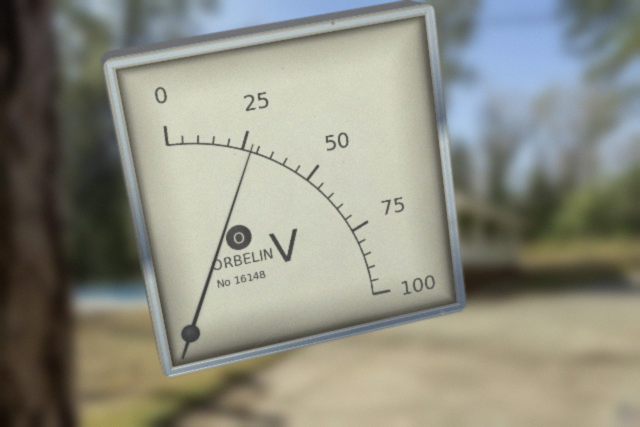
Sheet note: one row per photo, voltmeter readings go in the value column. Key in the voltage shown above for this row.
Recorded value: 27.5 V
